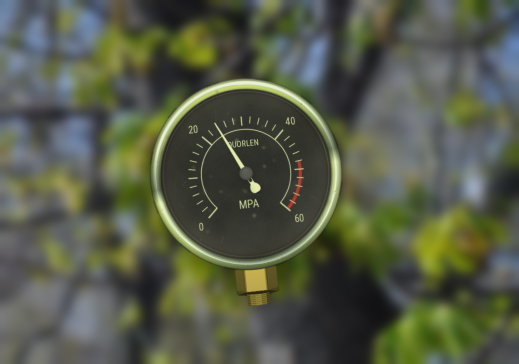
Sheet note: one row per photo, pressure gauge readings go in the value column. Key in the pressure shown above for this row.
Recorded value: 24 MPa
